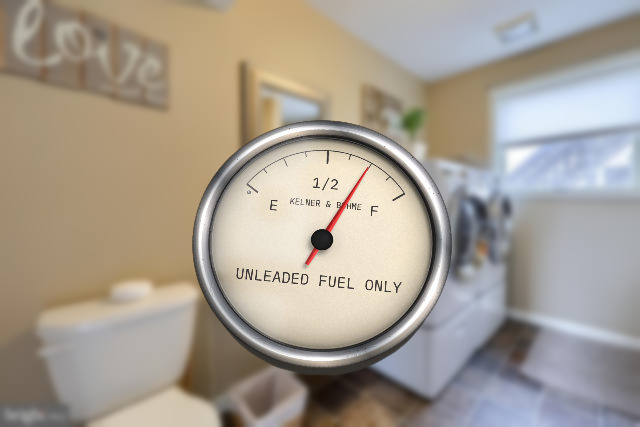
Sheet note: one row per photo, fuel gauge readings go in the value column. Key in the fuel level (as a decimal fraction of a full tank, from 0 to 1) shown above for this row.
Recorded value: 0.75
